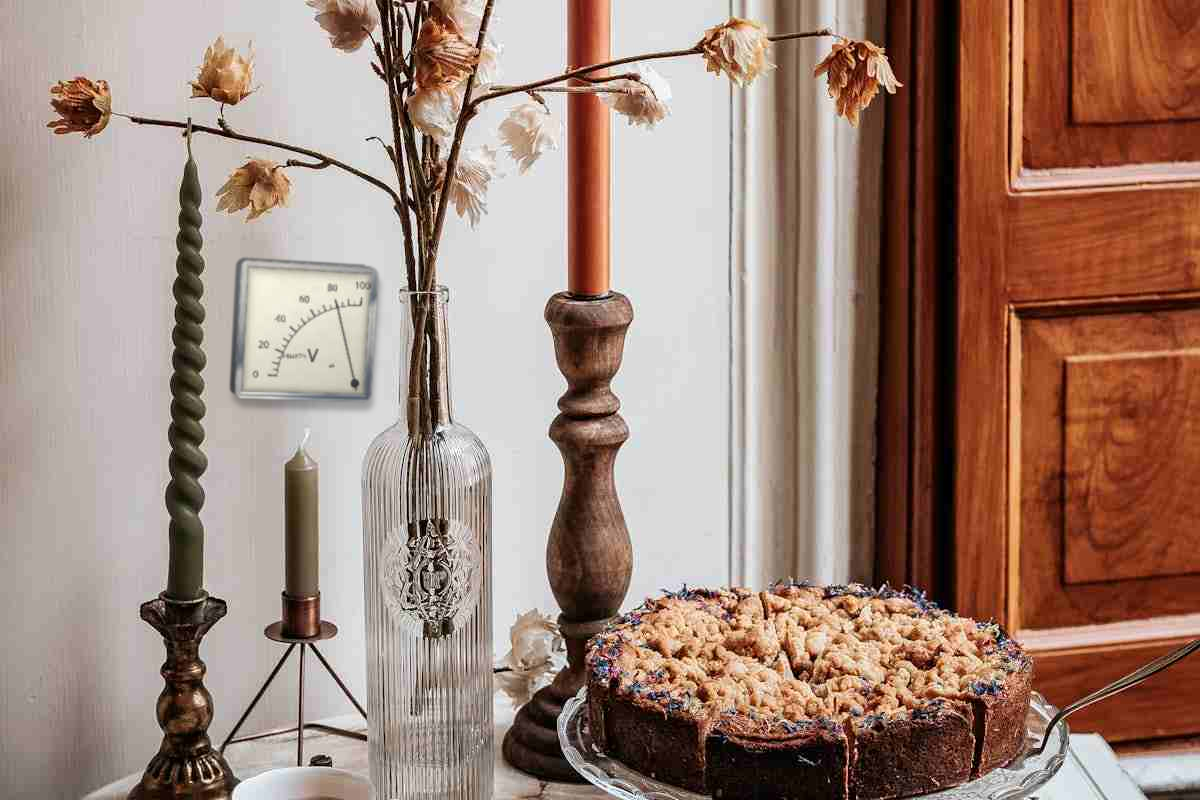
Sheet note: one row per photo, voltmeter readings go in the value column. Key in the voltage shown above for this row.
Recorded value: 80 V
